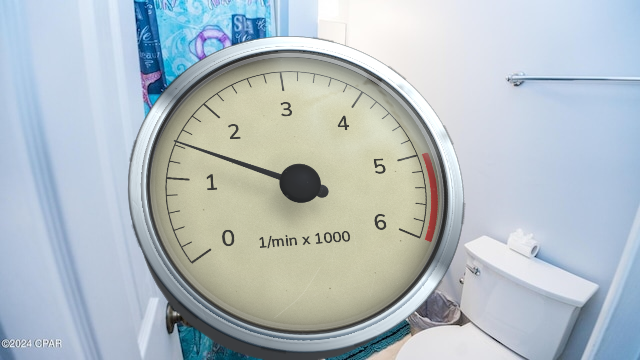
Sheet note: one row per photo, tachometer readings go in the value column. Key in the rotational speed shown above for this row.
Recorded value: 1400 rpm
